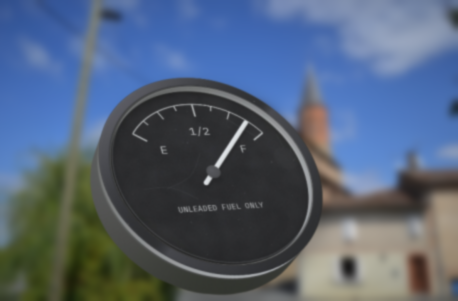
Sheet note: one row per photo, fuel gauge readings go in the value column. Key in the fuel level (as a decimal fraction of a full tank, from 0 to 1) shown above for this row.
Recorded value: 0.875
